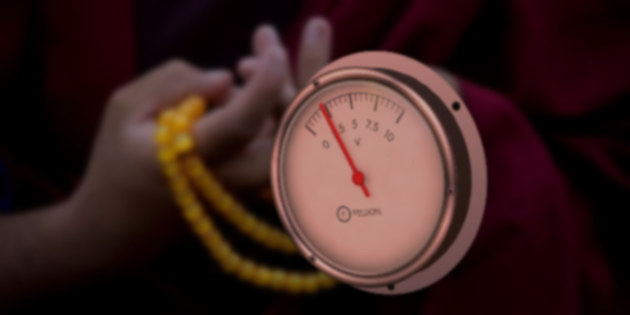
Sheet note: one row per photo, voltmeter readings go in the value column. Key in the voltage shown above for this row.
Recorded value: 2.5 V
